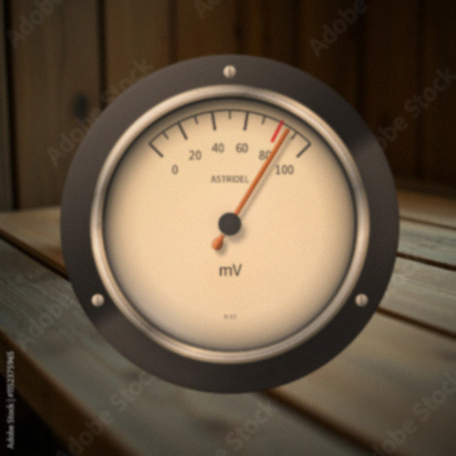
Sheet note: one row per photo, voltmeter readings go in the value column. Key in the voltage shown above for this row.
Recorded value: 85 mV
